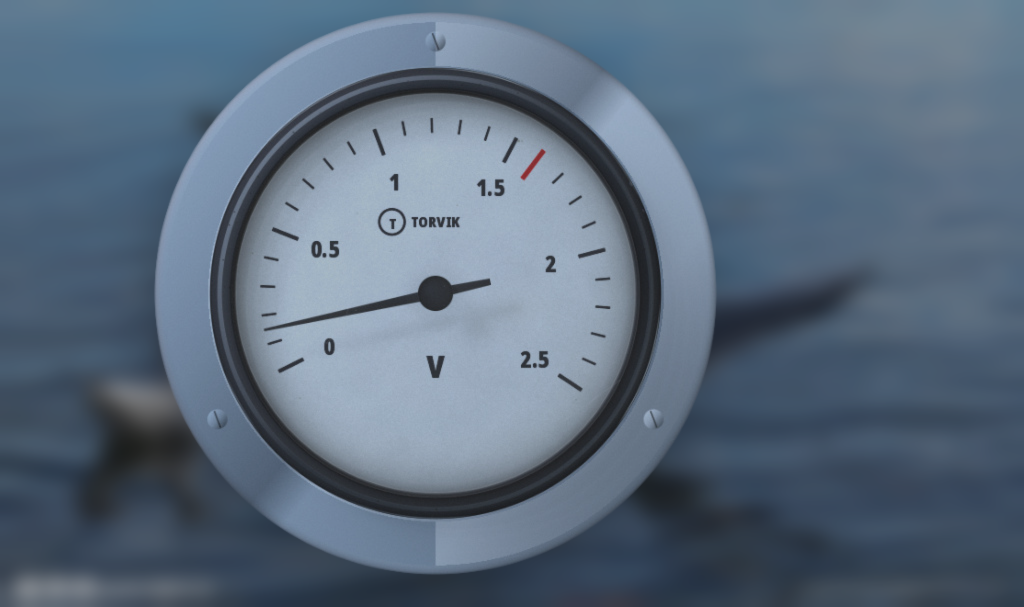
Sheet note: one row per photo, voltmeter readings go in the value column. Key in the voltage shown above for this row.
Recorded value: 0.15 V
